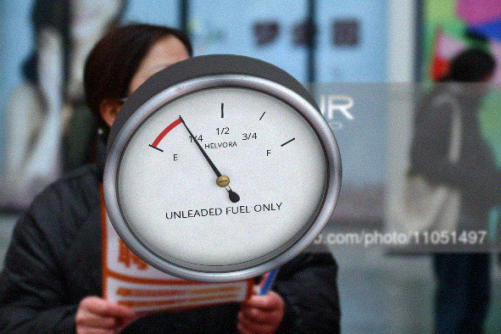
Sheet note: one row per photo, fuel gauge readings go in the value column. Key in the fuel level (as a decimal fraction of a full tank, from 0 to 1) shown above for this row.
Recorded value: 0.25
